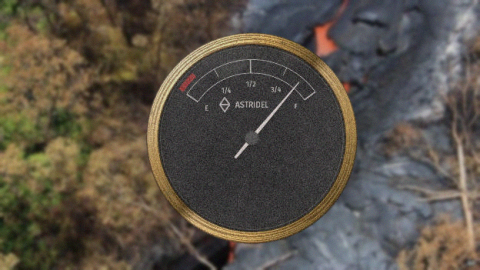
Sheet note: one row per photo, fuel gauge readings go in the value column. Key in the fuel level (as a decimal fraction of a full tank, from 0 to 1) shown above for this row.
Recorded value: 0.875
